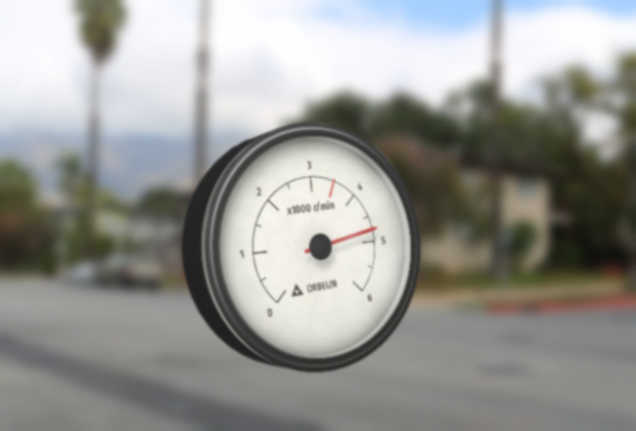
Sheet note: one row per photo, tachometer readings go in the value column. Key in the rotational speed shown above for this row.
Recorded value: 4750 rpm
